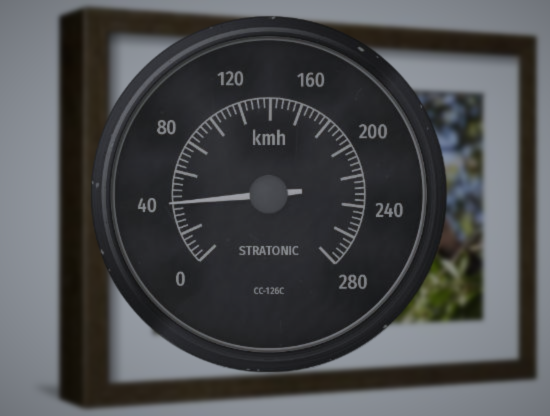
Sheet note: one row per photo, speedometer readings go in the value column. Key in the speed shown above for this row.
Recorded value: 40 km/h
